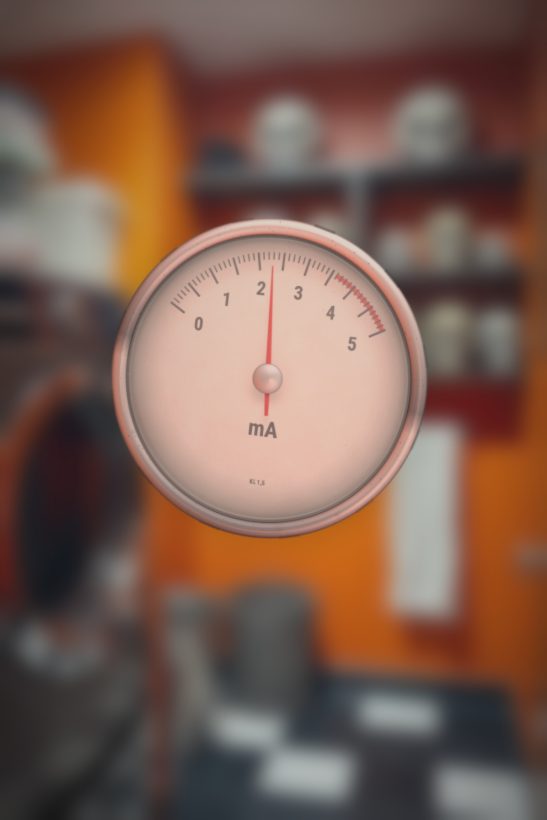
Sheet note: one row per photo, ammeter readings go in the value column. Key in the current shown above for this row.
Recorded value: 2.3 mA
